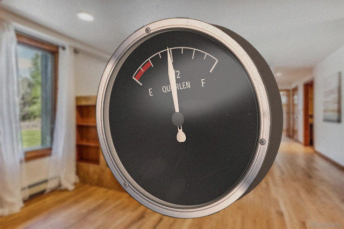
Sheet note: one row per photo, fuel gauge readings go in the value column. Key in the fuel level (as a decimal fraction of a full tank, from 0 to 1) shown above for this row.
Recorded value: 0.5
